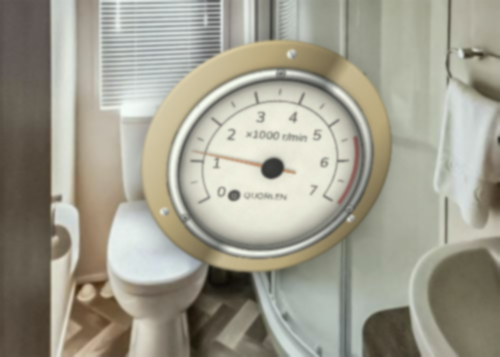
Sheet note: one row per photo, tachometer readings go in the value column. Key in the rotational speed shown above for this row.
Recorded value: 1250 rpm
